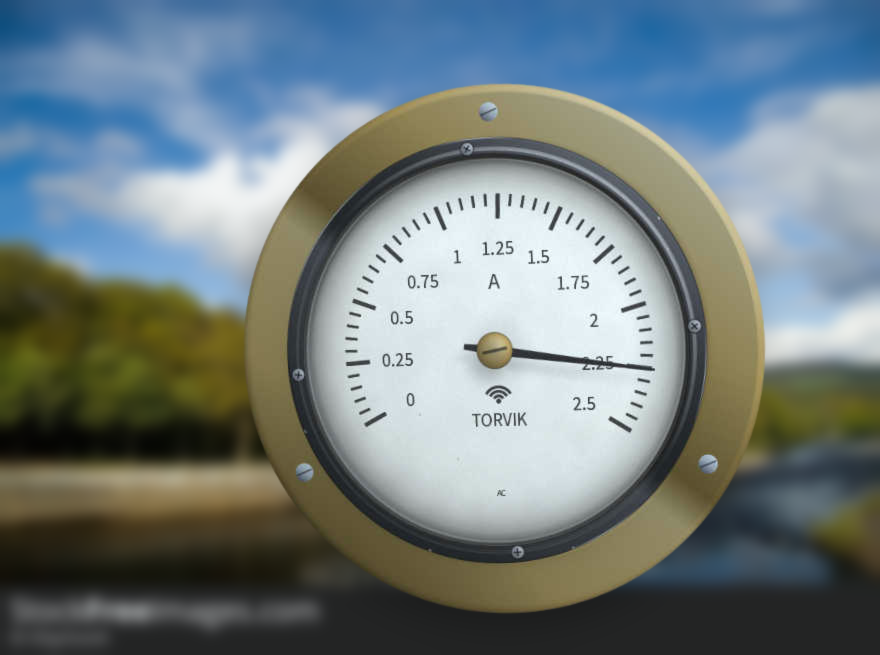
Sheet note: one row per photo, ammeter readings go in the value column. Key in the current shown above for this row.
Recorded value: 2.25 A
